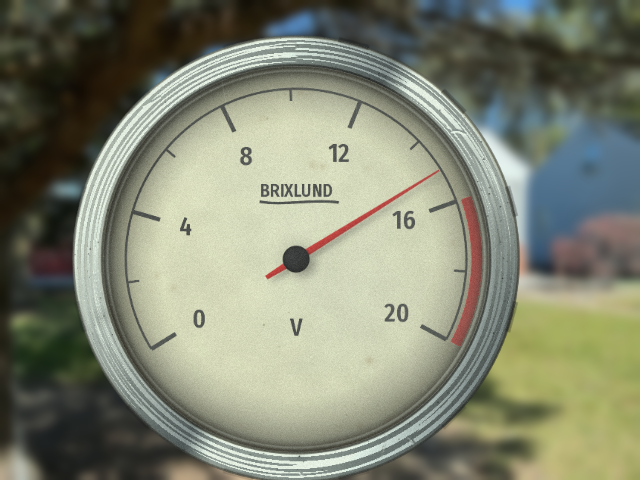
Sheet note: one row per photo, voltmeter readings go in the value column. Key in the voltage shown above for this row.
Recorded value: 15 V
